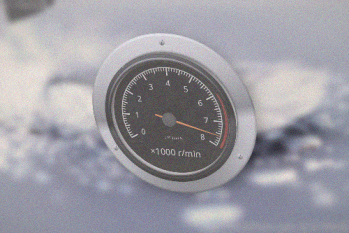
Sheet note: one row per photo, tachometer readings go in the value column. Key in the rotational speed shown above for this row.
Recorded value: 7500 rpm
